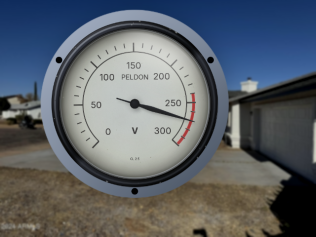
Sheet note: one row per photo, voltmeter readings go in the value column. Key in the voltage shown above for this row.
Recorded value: 270 V
